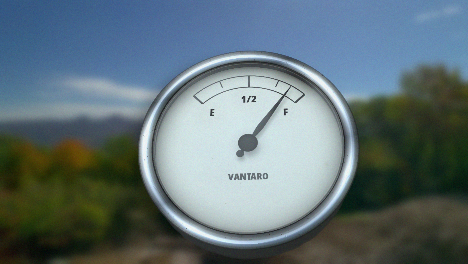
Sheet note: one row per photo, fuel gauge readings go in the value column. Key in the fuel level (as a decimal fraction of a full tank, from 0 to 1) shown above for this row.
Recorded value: 0.875
